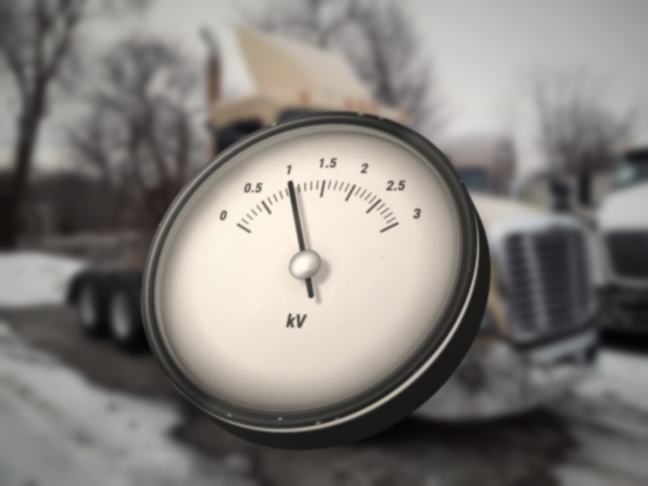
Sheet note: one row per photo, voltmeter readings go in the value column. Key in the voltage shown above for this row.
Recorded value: 1 kV
